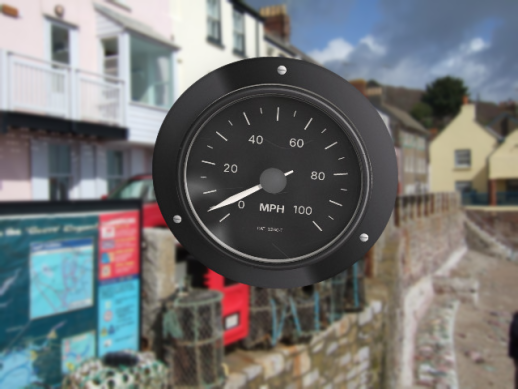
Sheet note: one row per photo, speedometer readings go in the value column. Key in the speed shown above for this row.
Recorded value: 5 mph
